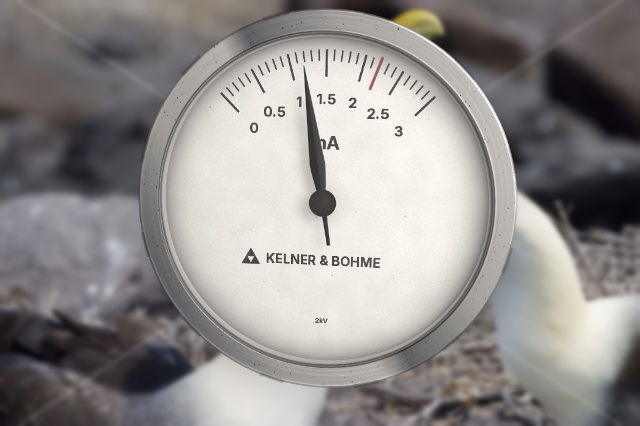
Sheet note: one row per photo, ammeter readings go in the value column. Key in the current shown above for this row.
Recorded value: 1.2 mA
